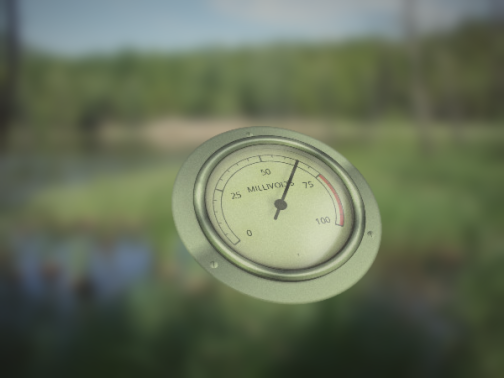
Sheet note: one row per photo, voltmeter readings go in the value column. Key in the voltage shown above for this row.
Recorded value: 65 mV
